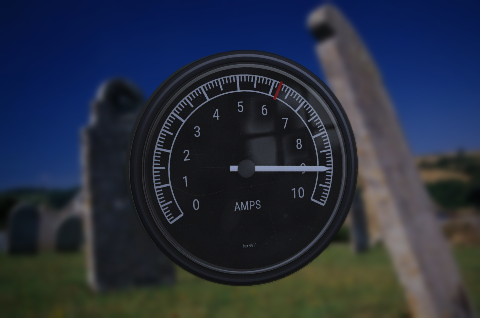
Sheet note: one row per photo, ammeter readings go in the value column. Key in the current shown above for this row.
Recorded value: 9 A
